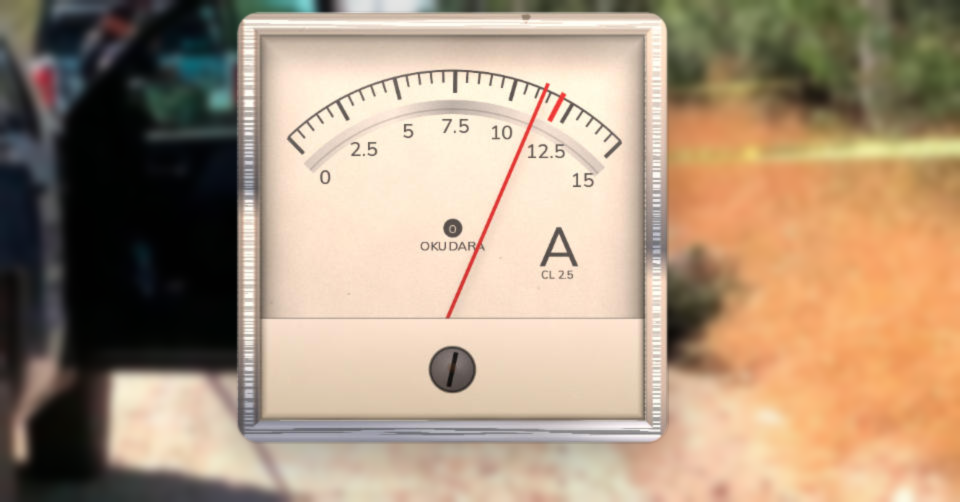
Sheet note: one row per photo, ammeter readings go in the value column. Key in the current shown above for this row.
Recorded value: 11.25 A
